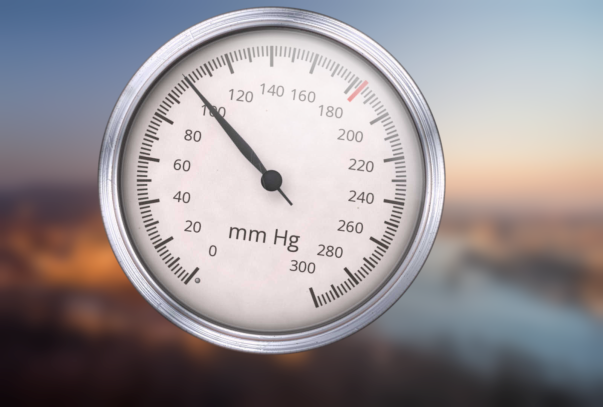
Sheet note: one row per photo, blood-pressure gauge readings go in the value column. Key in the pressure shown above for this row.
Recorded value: 100 mmHg
